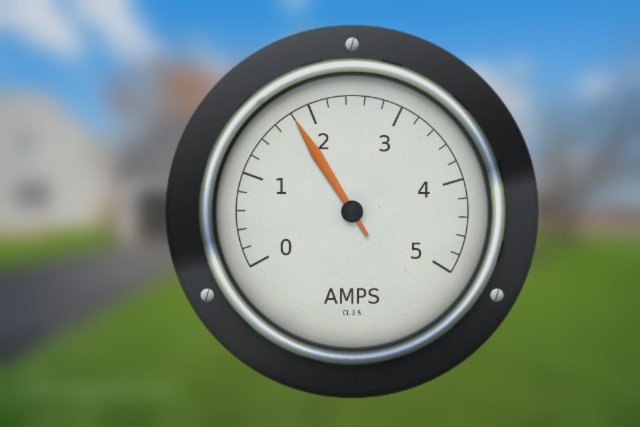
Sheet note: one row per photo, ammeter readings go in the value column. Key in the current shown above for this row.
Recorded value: 1.8 A
